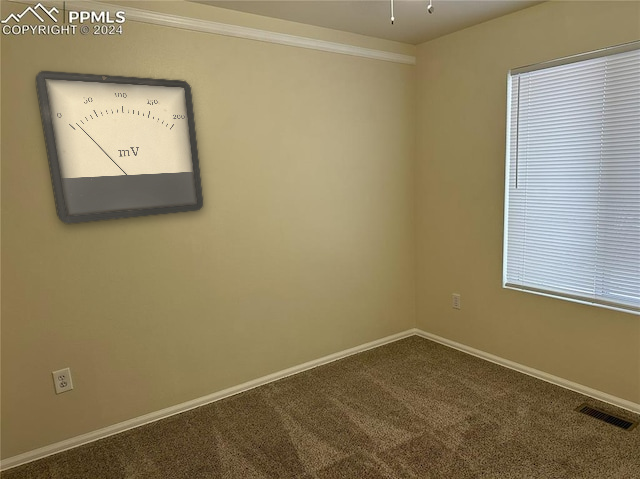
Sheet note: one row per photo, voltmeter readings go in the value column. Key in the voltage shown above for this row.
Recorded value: 10 mV
